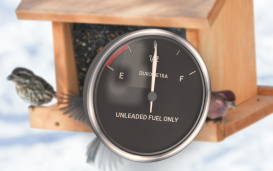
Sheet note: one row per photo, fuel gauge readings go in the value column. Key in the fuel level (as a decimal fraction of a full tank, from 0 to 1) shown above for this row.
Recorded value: 0.5
